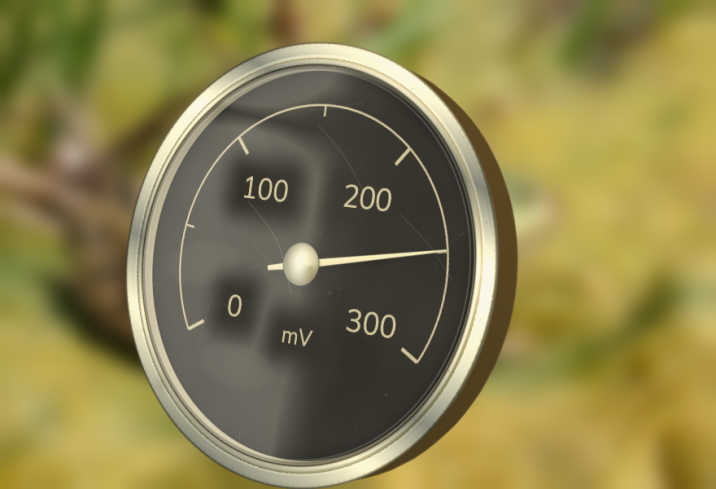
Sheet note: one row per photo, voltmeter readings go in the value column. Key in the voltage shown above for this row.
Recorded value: 250 mV
